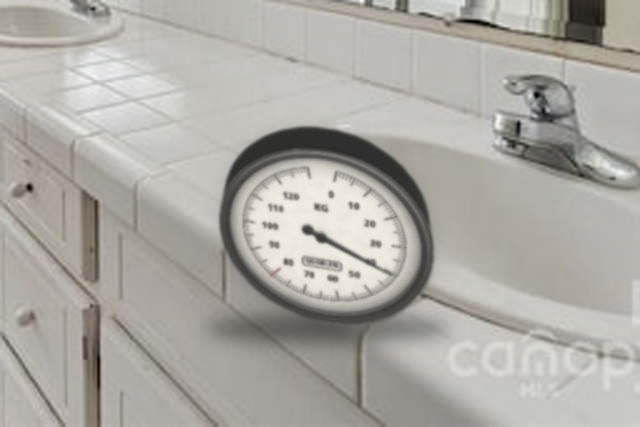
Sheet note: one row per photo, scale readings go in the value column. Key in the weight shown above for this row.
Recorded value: 40 kg
